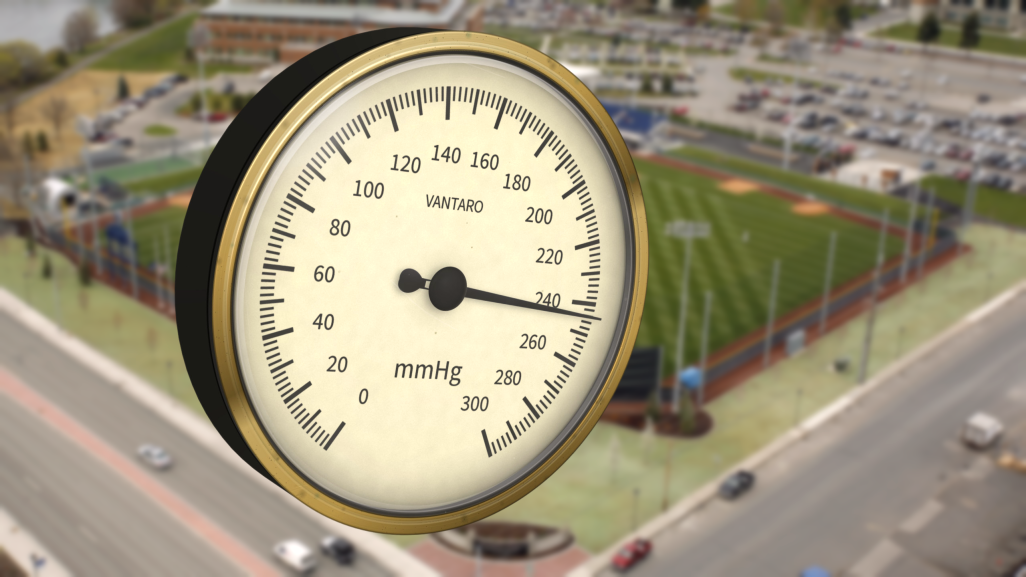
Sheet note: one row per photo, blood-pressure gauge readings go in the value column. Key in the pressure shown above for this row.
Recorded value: 244 mmHg
